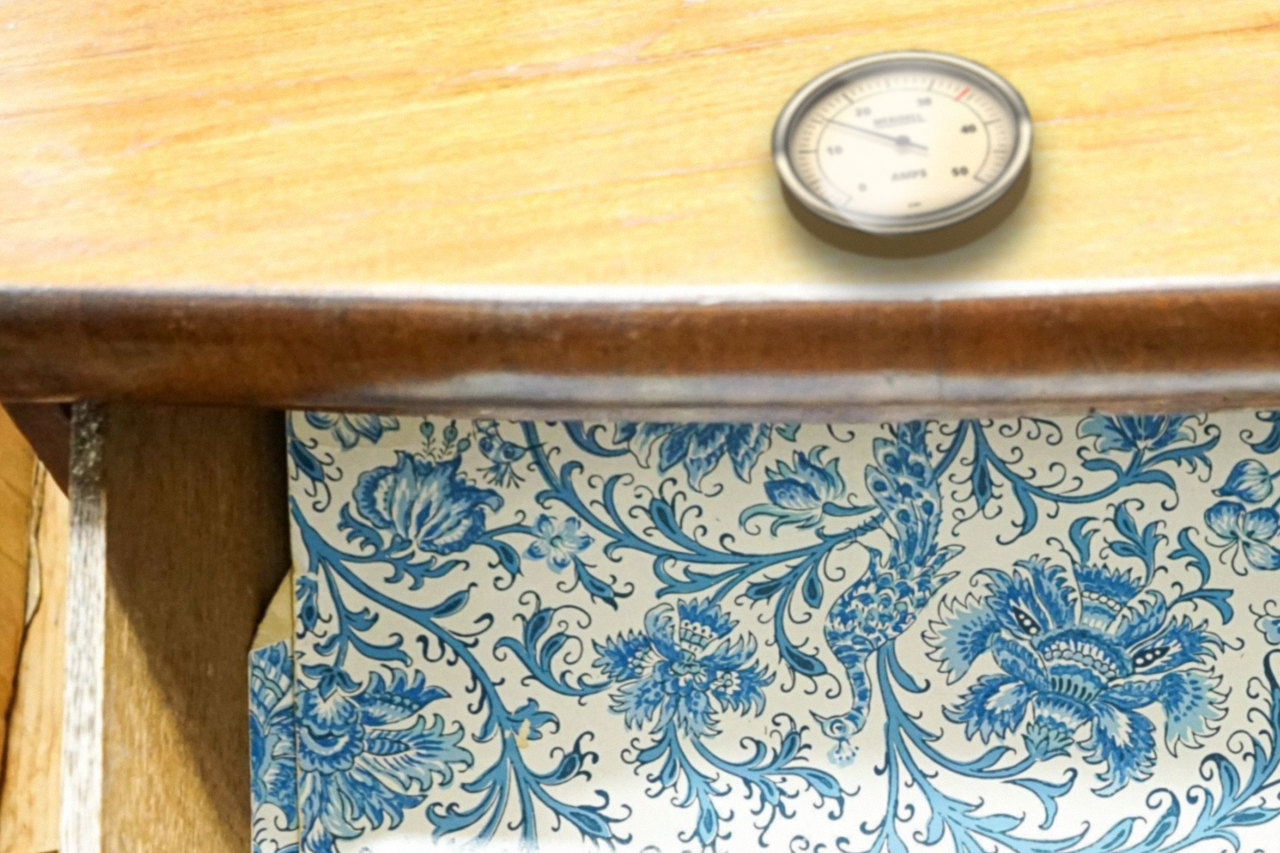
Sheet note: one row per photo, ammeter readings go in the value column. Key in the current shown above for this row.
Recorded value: 15 A
